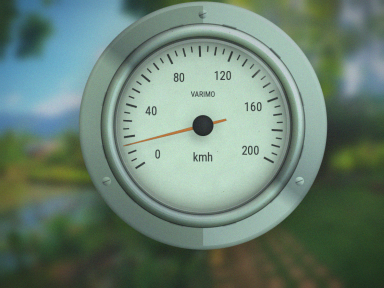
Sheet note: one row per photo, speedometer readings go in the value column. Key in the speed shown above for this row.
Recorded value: 15 km/h
